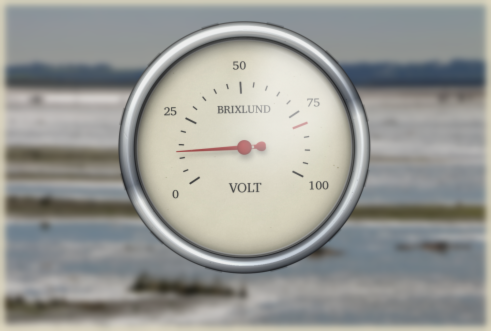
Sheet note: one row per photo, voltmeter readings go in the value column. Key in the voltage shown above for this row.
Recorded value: 12.5 V
